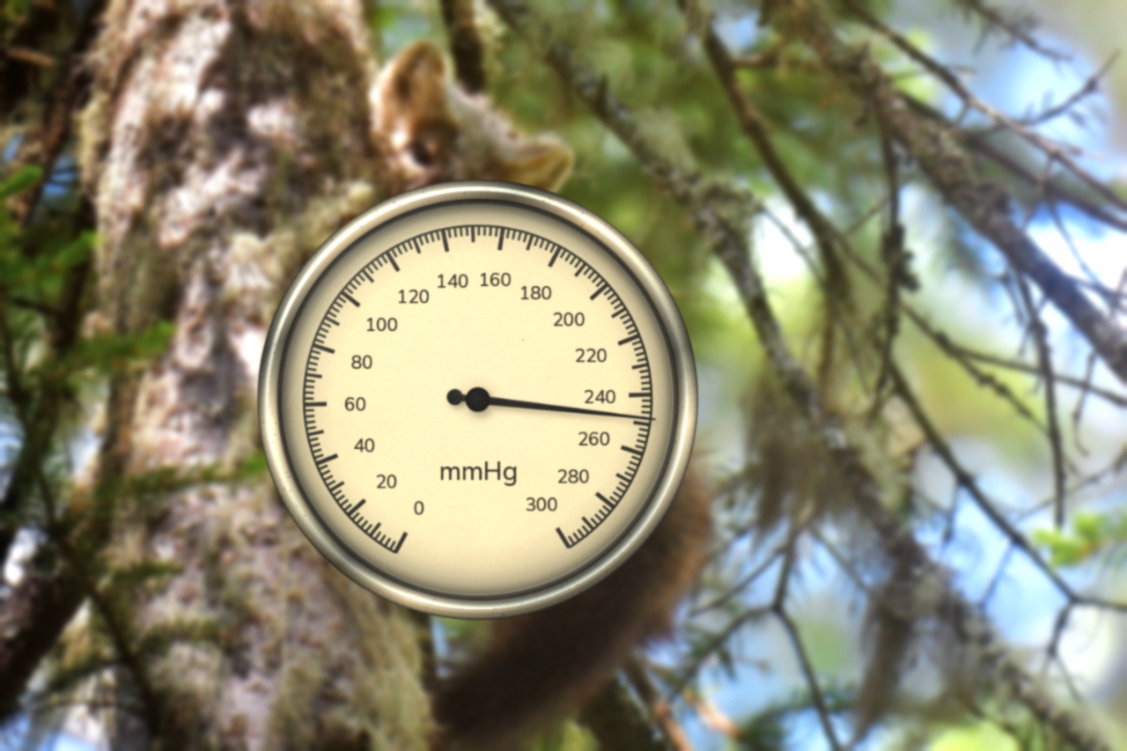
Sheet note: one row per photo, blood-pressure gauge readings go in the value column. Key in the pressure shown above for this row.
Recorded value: 248 mmHg
